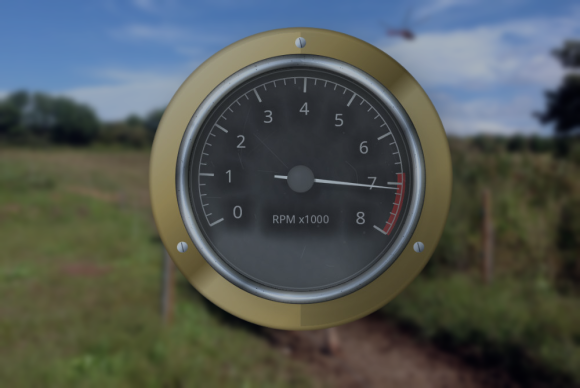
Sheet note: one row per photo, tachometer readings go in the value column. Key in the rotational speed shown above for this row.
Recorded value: 7100 rpm
